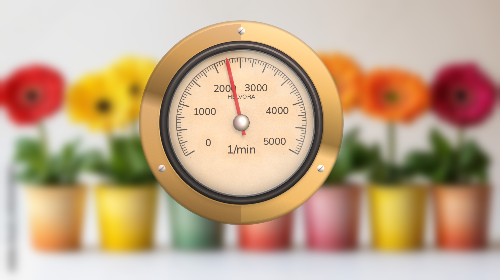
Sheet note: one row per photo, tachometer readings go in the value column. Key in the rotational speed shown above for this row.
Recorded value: 2250 rpm
